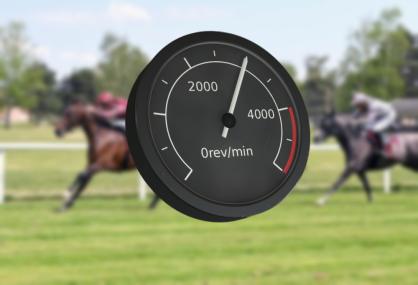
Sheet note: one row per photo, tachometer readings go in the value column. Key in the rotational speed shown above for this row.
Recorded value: 3000 rpm
